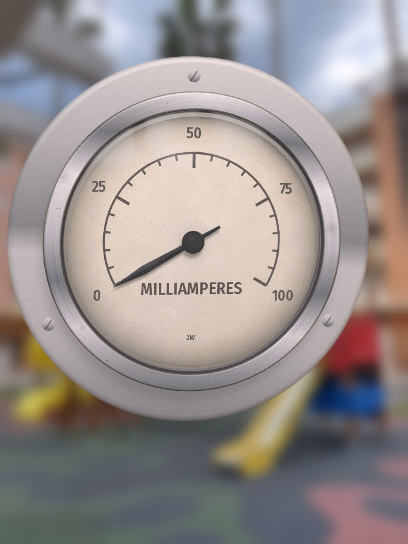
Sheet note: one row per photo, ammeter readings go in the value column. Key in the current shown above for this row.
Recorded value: 0 mA
